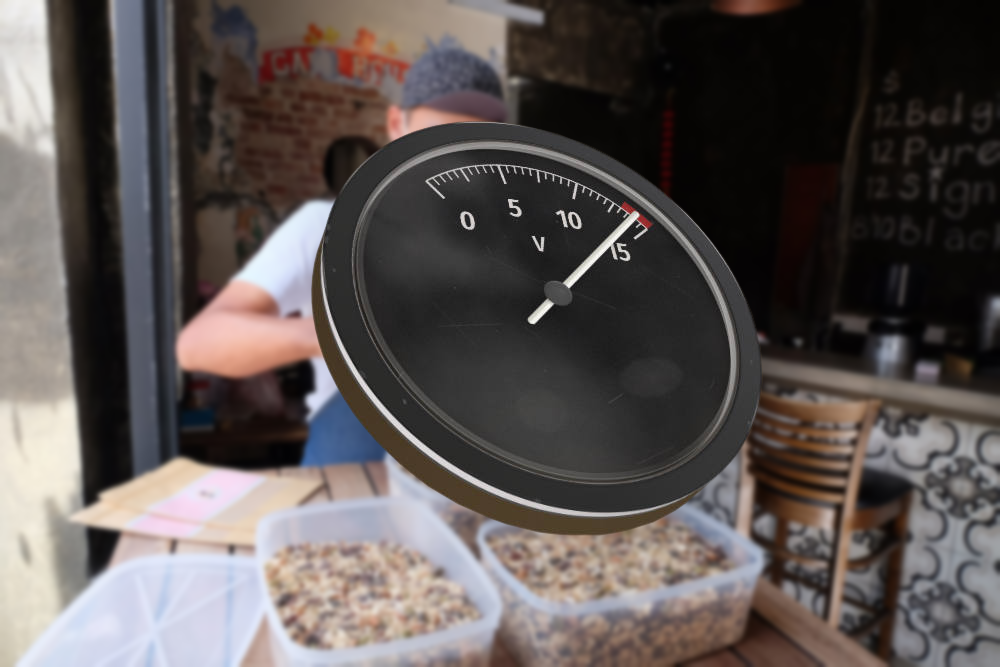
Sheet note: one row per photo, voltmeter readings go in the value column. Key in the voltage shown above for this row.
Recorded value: 14 V
